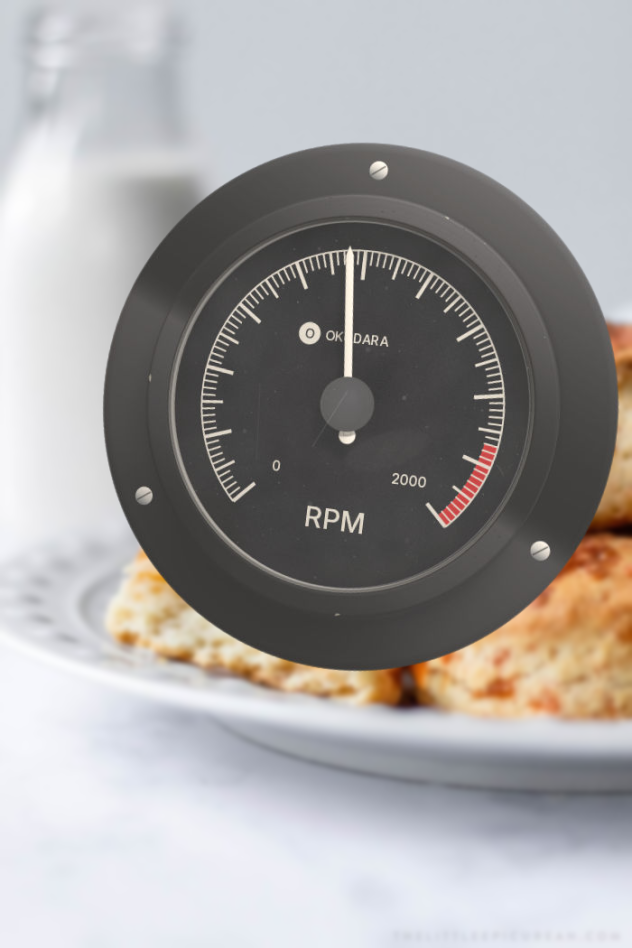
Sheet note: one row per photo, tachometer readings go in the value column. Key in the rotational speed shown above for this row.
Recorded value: 960 rpm
